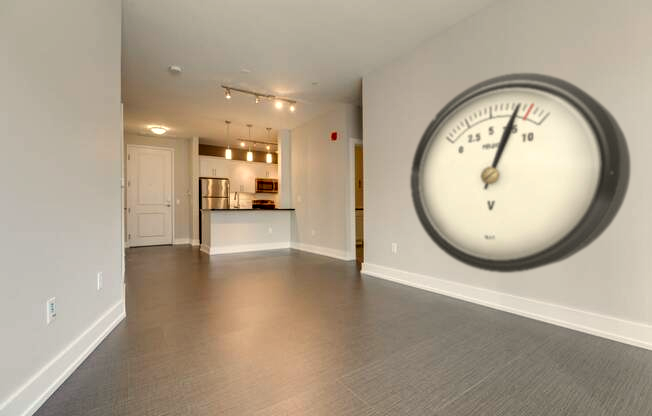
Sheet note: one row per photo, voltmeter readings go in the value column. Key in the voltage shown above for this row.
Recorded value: 7.5 V
